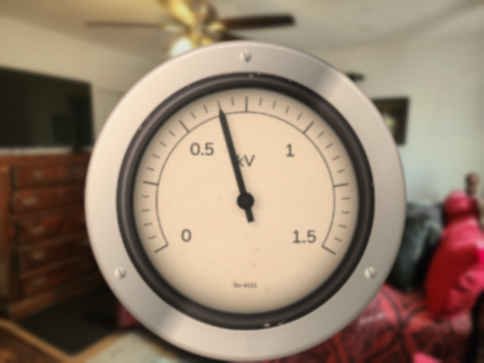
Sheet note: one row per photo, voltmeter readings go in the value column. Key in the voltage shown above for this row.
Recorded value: 0.65 kV
